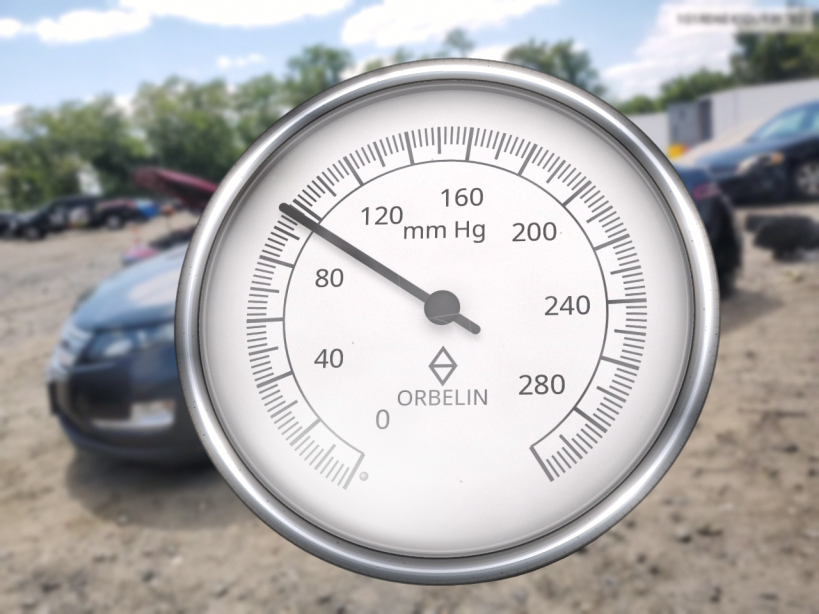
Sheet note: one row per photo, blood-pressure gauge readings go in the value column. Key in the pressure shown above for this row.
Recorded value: 96 mmHg
